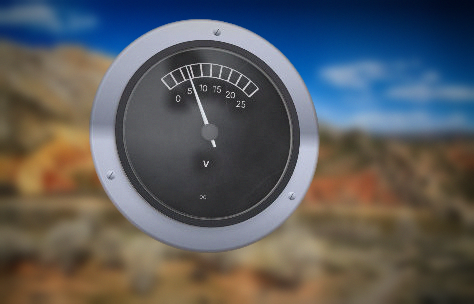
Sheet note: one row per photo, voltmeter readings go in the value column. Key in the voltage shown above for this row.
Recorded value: 6.25 V
